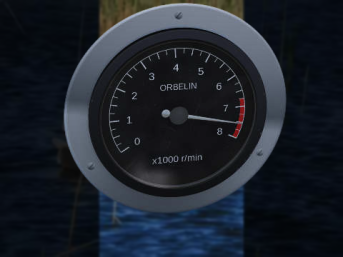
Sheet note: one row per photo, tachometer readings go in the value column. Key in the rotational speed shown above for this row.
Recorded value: 7500 rpm
